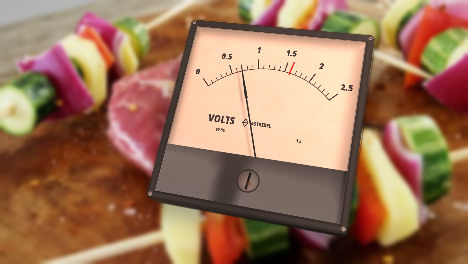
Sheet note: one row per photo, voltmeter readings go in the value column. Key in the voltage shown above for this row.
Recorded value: 0.7 V
